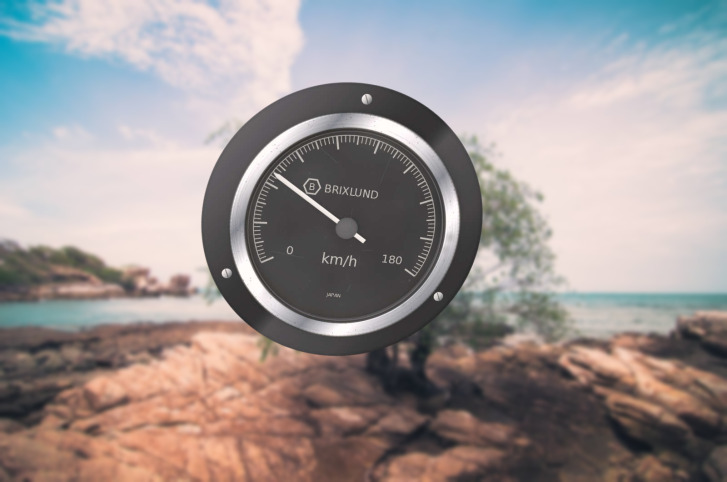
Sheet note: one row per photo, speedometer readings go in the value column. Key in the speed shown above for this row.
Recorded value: 46 km/h
